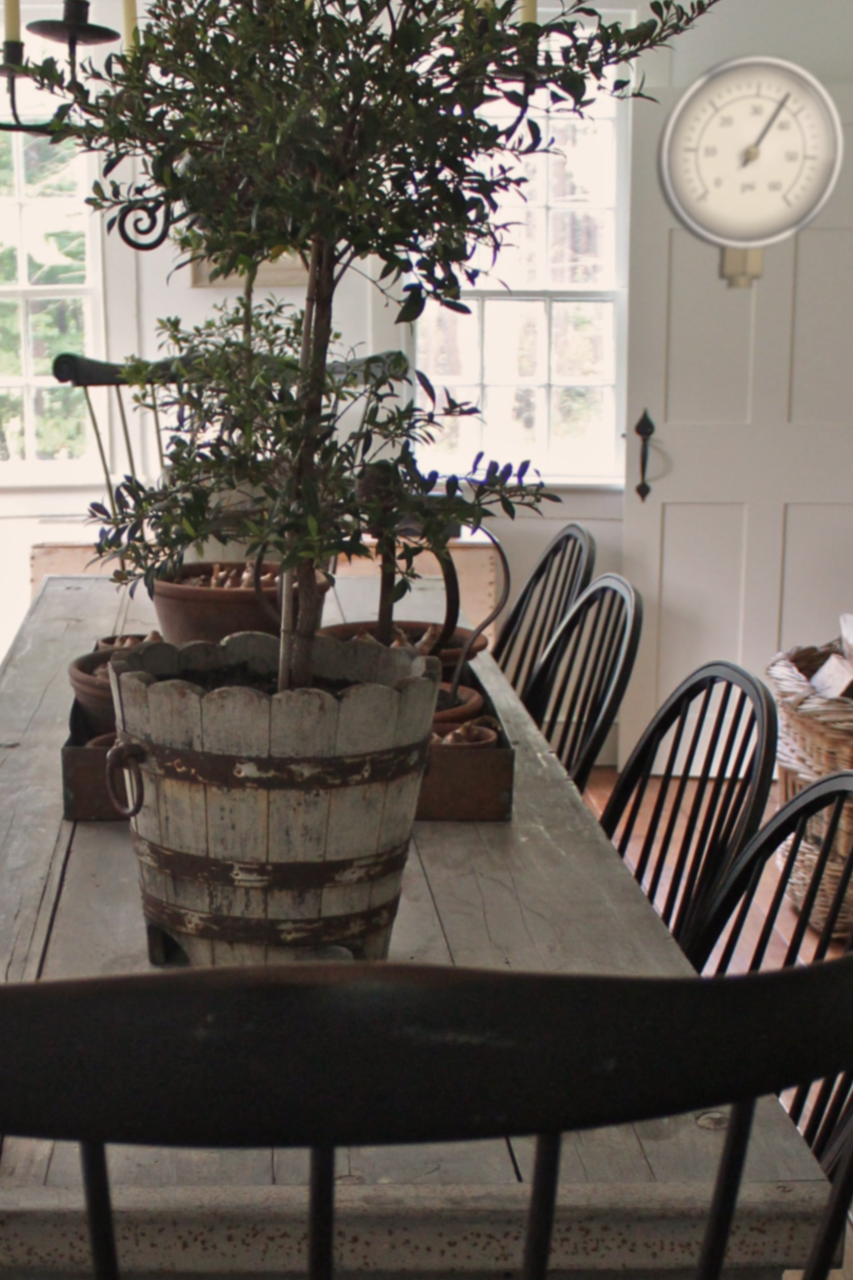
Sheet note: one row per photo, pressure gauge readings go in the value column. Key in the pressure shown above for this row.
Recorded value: 36 psi
